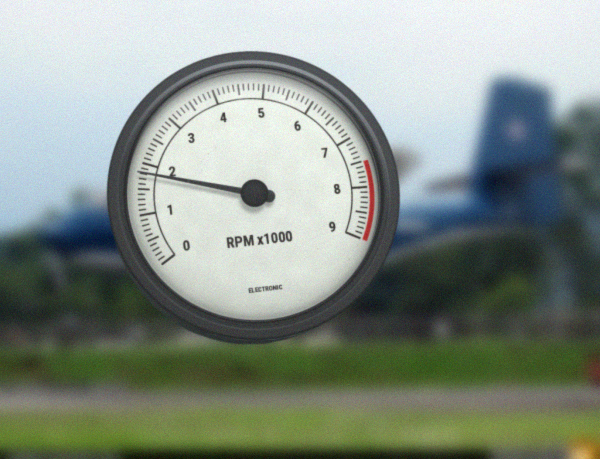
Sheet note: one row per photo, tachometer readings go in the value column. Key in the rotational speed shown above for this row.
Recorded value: 1800 rpm
